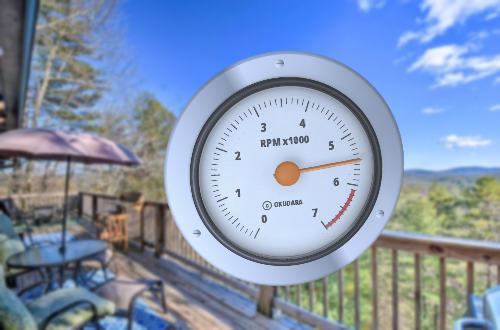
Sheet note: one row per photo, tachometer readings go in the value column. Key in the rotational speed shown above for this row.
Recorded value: 5500 rpm
